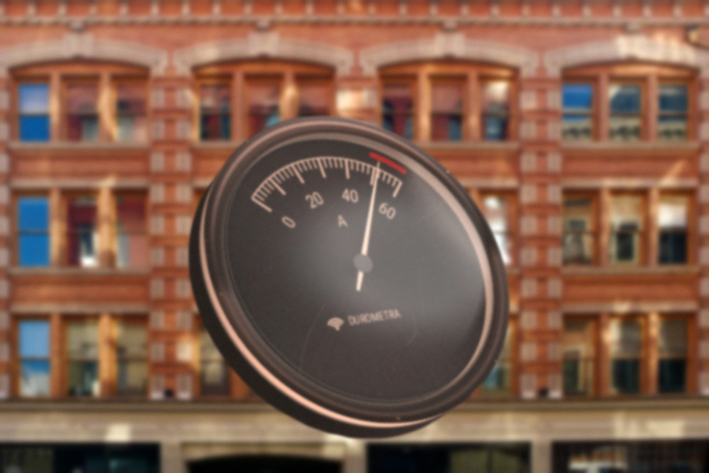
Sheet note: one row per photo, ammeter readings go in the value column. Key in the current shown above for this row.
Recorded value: 50 A
